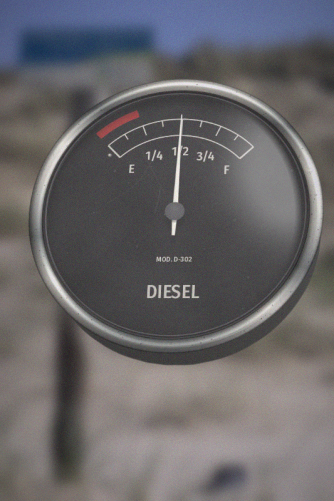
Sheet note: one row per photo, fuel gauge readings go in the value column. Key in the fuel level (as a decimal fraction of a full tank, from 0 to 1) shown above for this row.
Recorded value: 0.5
